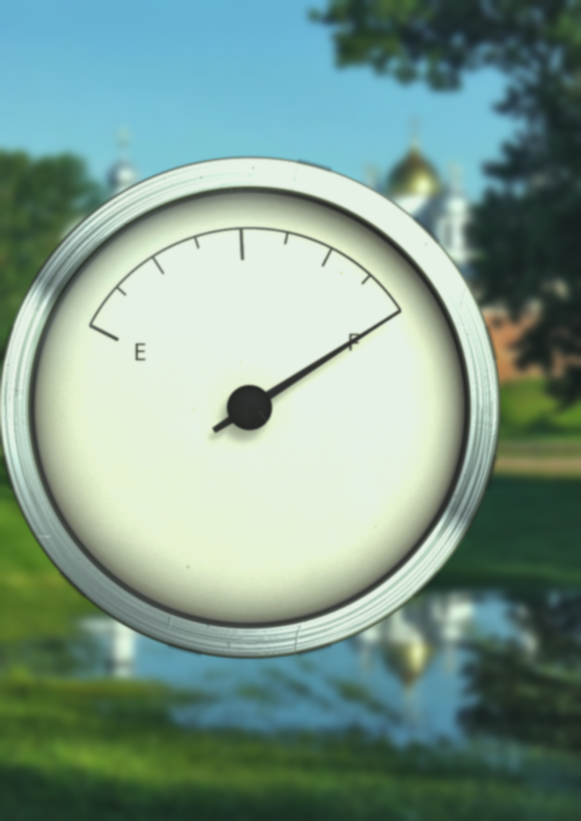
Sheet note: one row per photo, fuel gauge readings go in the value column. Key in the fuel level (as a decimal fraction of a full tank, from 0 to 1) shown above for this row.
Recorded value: 1
